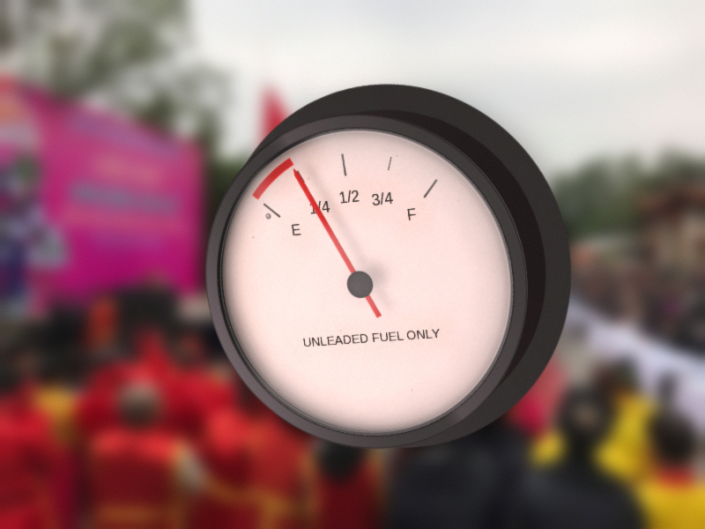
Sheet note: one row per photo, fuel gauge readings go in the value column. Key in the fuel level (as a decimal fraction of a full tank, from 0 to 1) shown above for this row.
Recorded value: 0.25
